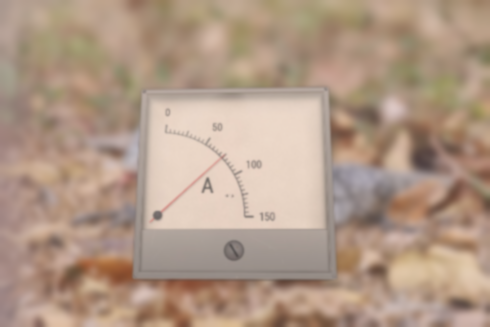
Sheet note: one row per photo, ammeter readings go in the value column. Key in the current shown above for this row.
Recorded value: 75 A
